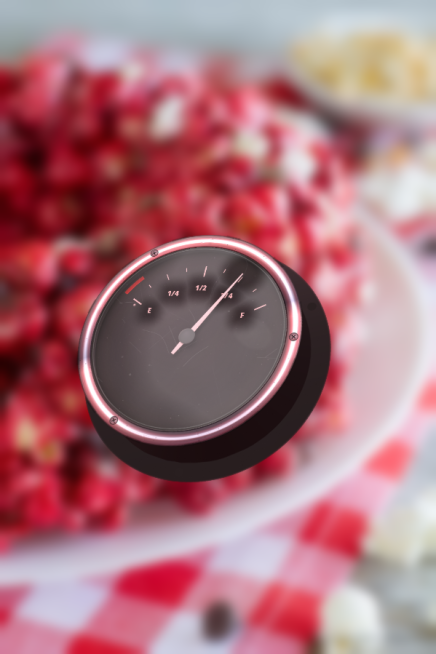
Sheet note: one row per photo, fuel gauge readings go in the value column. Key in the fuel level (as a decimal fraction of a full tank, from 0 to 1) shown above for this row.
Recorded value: 0.75
